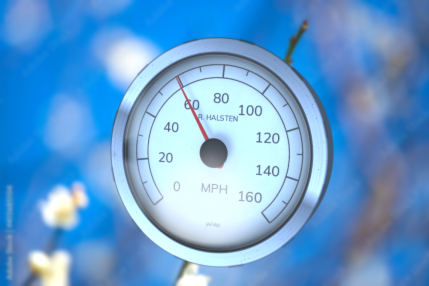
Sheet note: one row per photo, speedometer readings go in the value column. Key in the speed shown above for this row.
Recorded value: 60 mph
